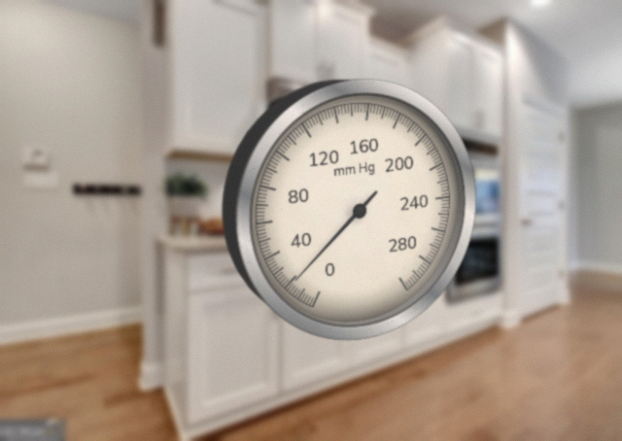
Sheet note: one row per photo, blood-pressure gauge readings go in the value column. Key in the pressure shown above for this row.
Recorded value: 20 mmHg
